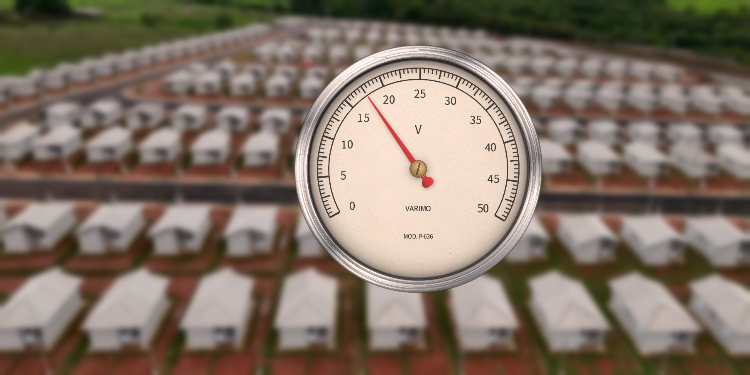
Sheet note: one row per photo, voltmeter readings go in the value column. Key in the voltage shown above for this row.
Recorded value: 17.5 V
